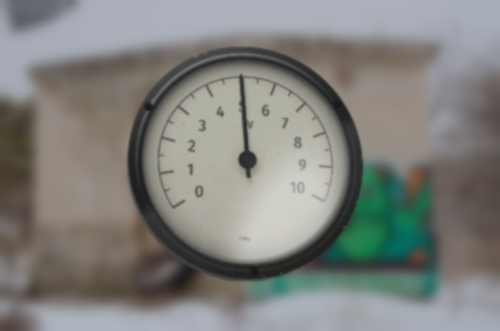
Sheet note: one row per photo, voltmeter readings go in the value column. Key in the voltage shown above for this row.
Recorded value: 5 kV
